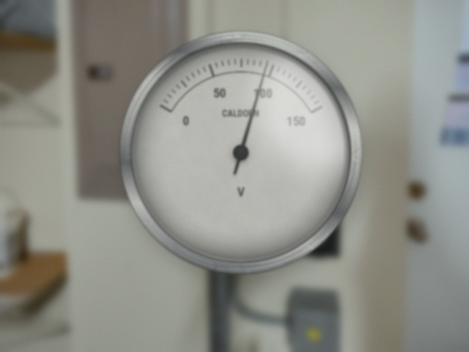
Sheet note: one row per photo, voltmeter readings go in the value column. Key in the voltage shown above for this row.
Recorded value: 95 V
